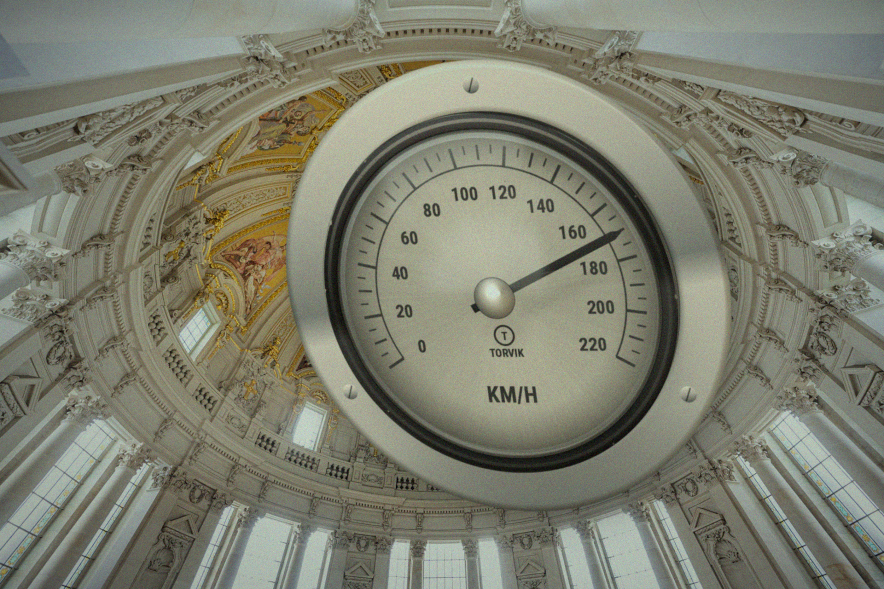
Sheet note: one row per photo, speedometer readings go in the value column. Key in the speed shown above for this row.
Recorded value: 170 km/h
